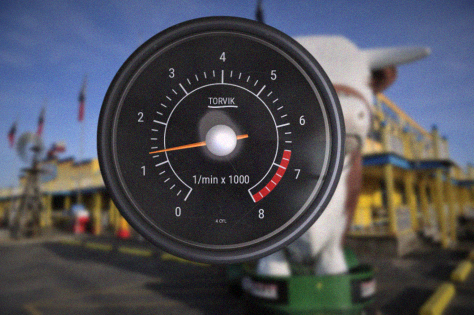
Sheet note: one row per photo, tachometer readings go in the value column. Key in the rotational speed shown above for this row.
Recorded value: 1300 rpm
